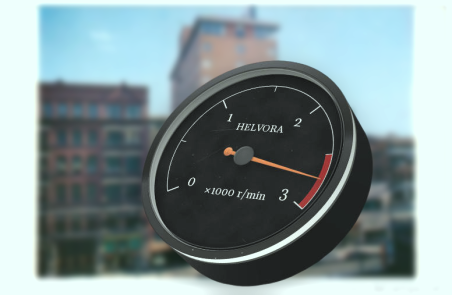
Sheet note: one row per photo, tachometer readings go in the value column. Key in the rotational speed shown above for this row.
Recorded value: 2750 rpm
